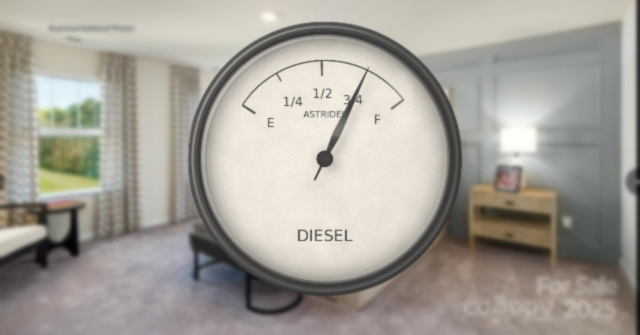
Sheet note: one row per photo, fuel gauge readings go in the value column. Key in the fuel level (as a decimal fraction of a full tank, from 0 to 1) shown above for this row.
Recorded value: 0.75
